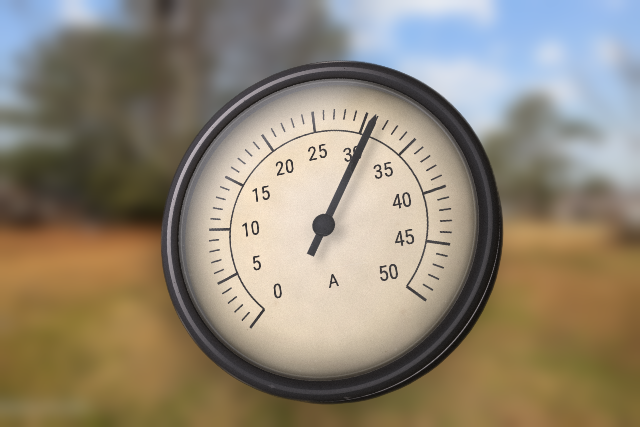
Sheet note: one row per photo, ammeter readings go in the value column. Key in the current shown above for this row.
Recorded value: 31 A
